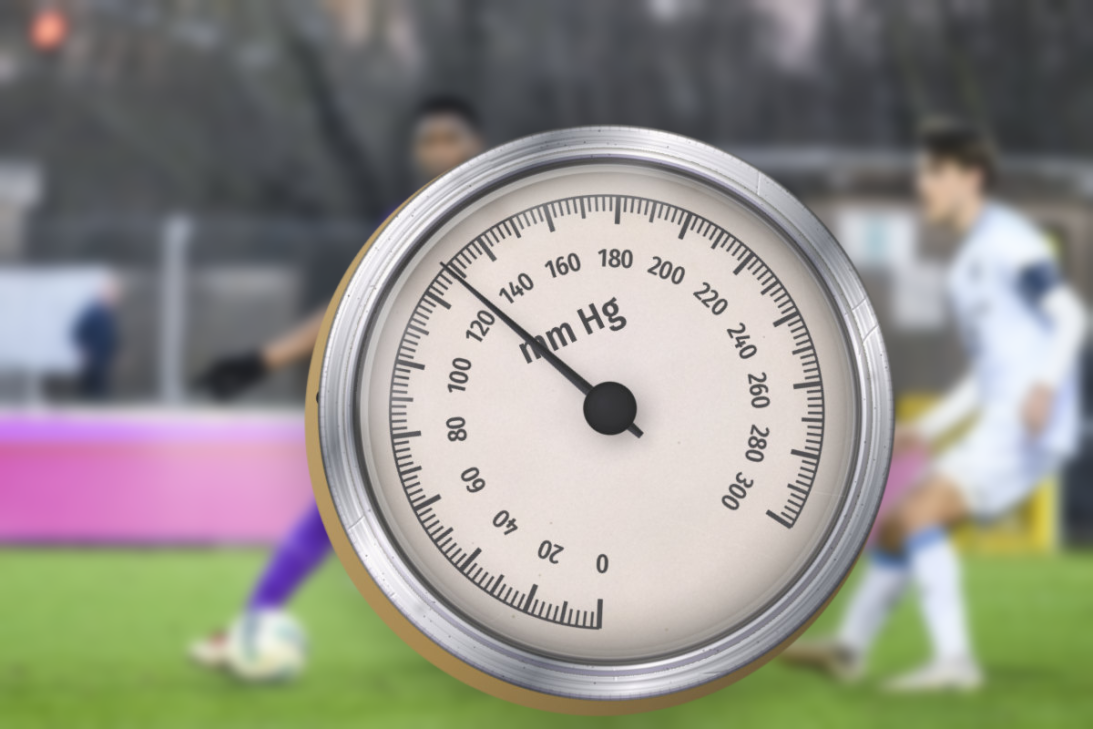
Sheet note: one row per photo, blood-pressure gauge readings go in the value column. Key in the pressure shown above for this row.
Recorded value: 128 mmHg
